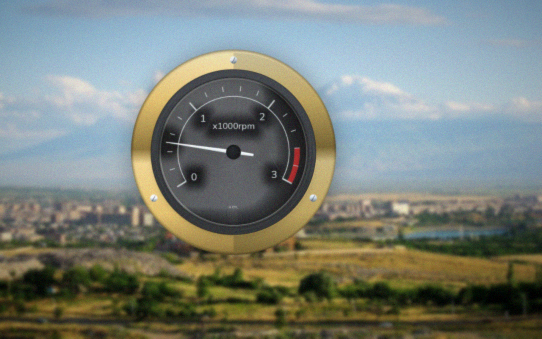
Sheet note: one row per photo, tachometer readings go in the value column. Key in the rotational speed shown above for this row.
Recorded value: 500 rpm
